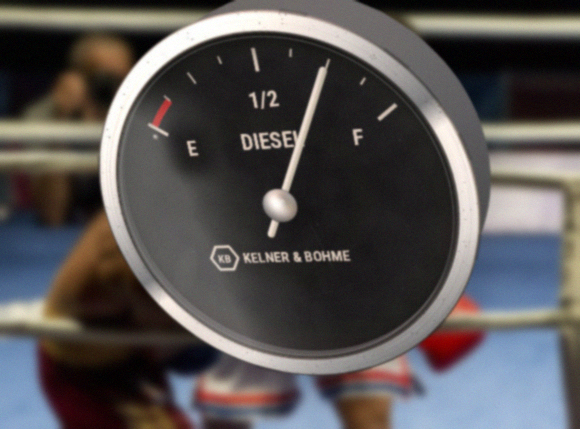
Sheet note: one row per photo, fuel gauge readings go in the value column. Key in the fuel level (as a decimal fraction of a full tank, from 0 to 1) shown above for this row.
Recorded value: 0.75
